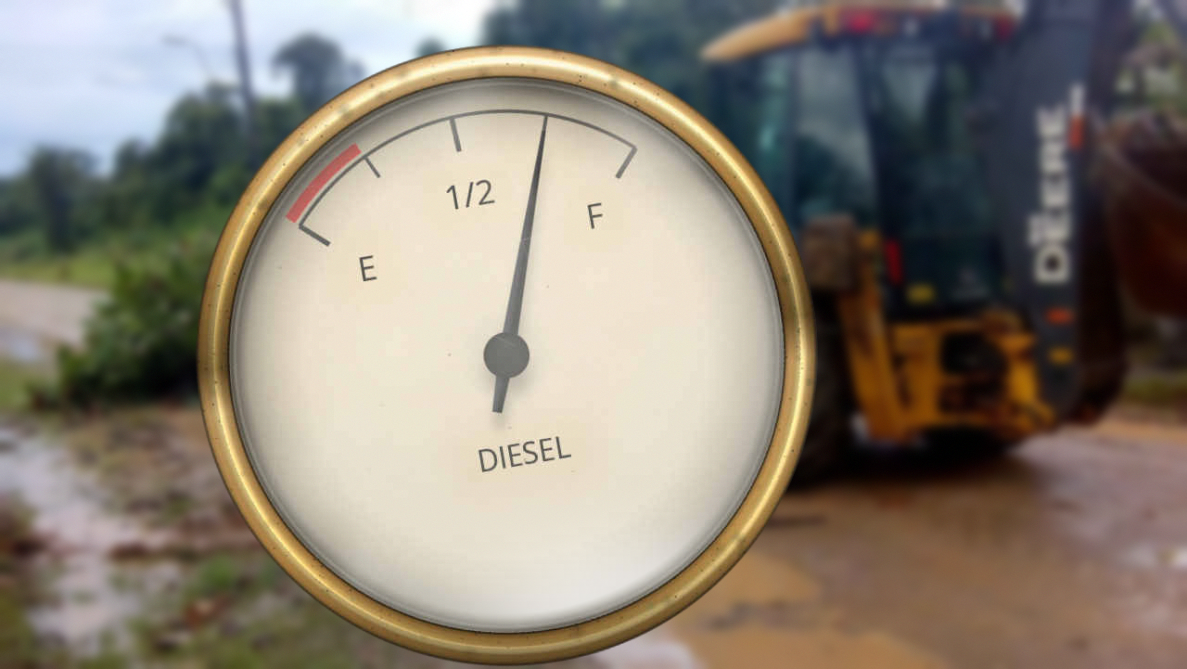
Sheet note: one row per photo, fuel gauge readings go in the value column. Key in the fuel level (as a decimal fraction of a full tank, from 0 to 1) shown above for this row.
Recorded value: 0.75
